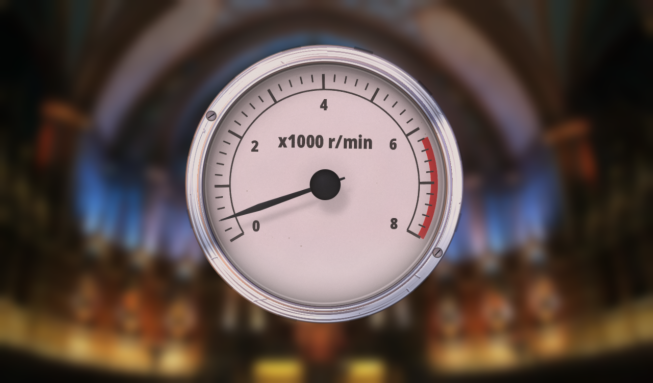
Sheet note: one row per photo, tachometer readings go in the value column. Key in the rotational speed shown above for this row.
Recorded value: 400 rpm
